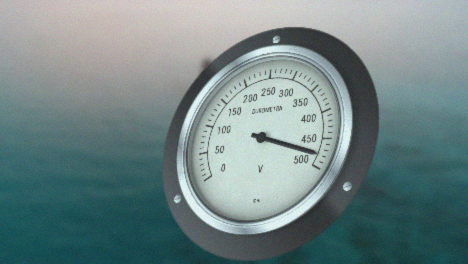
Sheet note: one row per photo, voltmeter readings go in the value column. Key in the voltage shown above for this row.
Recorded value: 480 V
